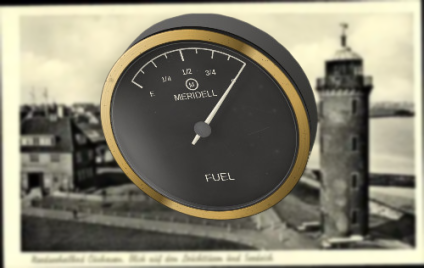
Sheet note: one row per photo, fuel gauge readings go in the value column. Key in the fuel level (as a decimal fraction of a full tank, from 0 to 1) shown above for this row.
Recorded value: 1
